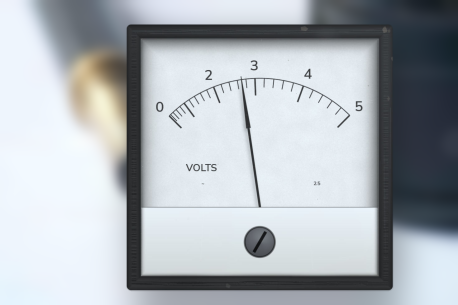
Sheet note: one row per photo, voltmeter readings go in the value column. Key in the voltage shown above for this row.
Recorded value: 2.7 V
